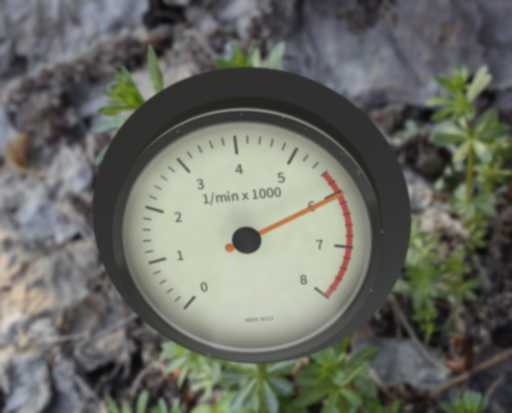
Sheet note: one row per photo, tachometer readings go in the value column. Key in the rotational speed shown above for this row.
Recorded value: 6000 rpm
